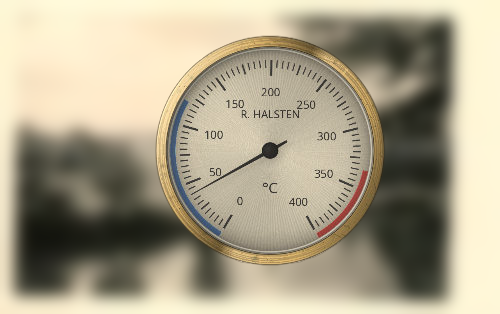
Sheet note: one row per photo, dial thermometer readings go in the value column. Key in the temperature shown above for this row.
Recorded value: 40 °C
